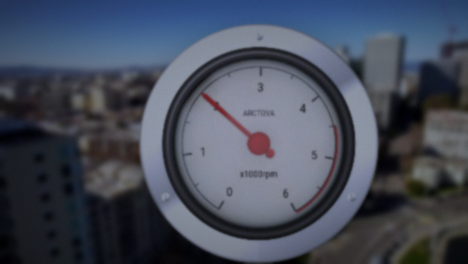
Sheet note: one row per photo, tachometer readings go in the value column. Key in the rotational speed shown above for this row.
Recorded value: 2000 rpm
